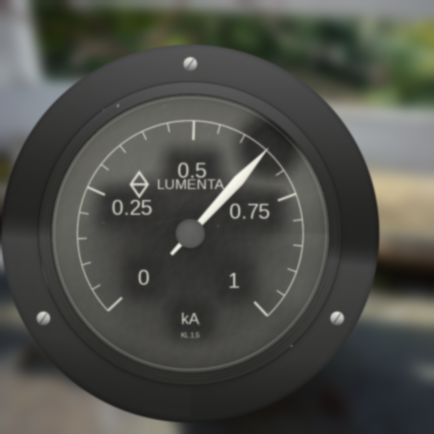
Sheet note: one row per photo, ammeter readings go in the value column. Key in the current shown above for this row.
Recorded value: 0.65 kA
